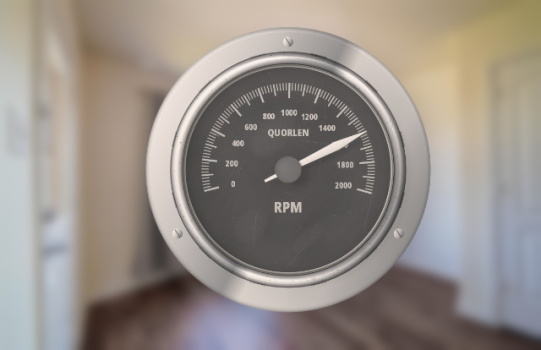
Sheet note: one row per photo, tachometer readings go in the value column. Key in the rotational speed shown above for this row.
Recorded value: 1600 rpm
